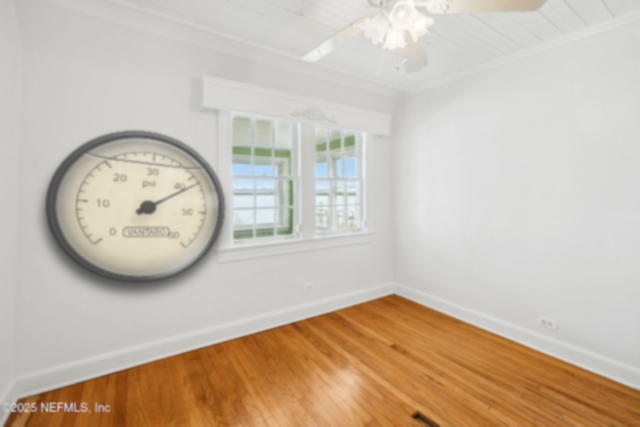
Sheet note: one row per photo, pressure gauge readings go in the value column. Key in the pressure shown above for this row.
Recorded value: 42 psi
